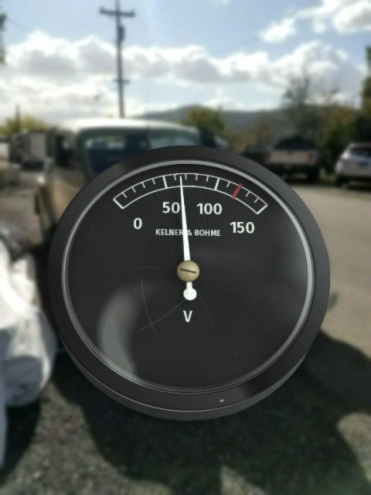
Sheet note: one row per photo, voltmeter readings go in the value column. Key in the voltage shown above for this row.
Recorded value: 65 V
